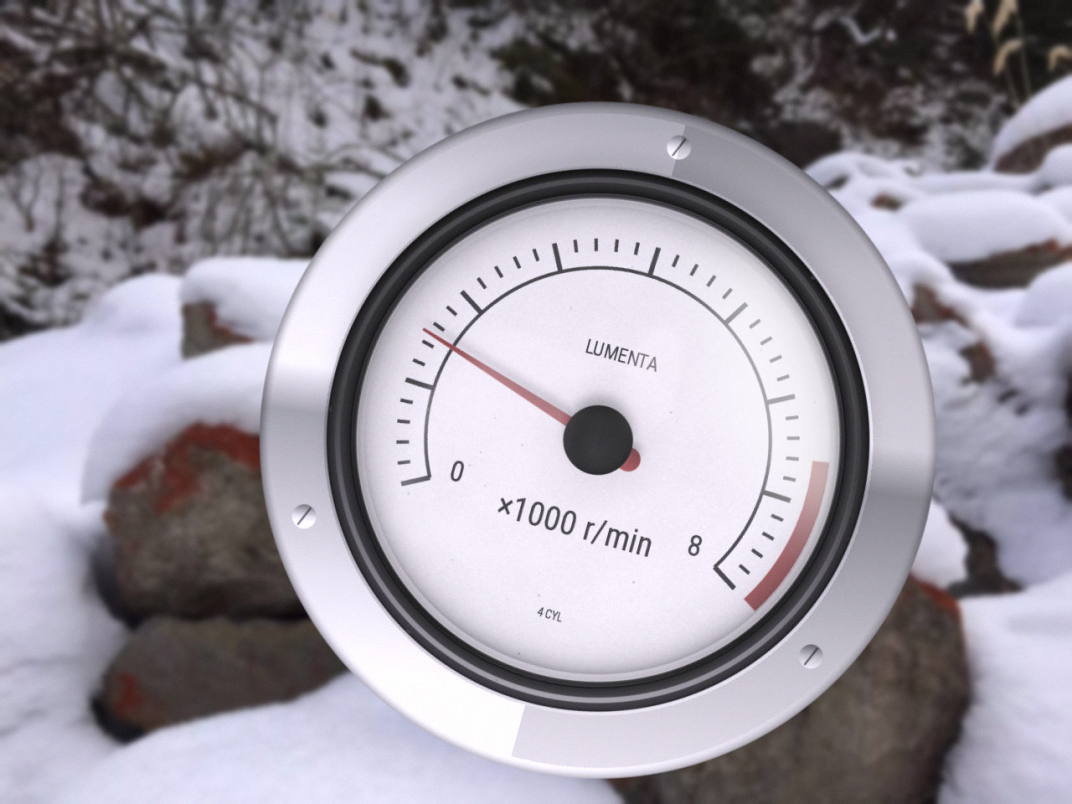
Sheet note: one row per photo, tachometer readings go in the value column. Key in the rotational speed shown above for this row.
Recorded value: 1500 rpm
